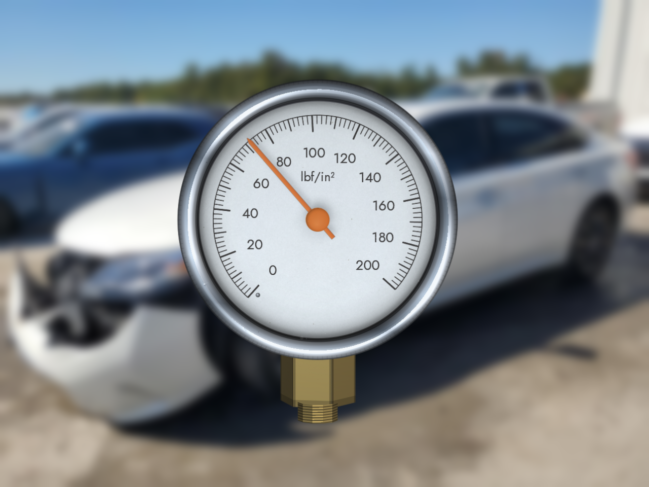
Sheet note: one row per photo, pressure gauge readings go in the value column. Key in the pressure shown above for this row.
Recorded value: 72 psi
